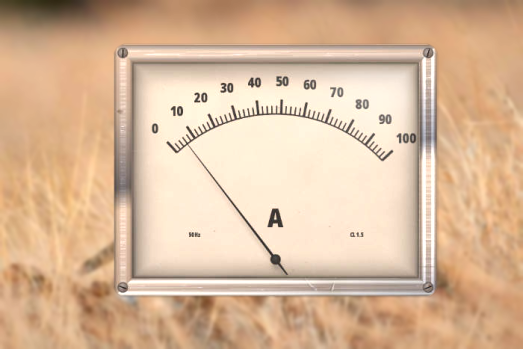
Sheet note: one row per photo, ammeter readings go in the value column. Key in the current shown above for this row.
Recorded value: 6 A
